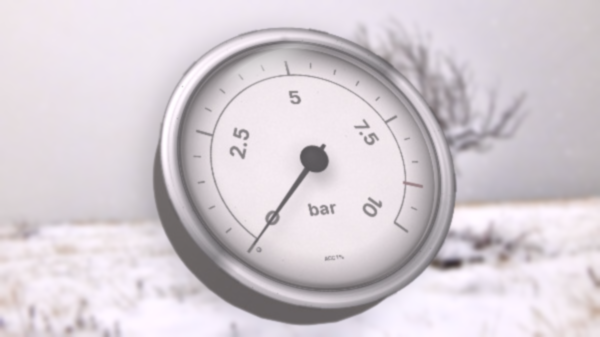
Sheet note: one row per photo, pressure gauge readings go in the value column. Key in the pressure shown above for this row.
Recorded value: 0 bar
